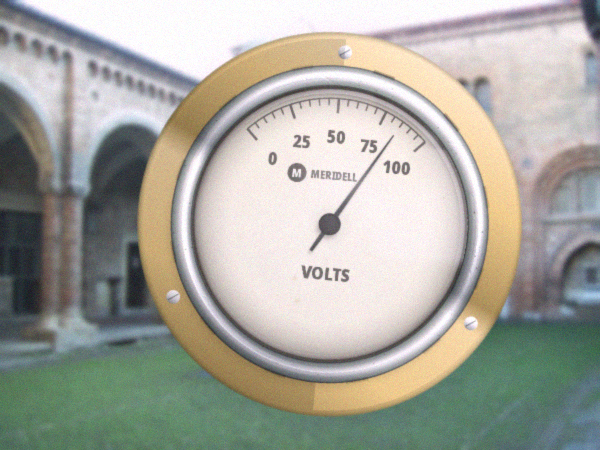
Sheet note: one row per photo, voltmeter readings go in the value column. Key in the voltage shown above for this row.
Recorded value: 85 V
